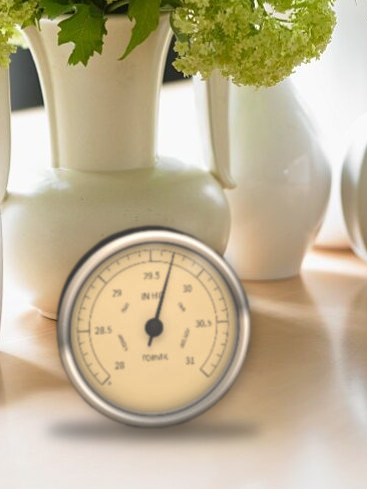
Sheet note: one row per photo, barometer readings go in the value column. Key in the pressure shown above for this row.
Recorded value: 29.7 inHg
